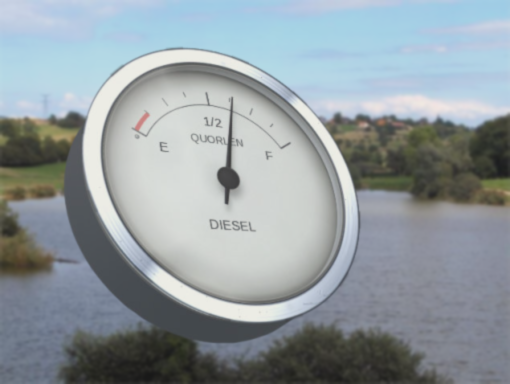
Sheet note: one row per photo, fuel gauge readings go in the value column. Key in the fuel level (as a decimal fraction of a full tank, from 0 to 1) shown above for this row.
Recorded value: 0.625
